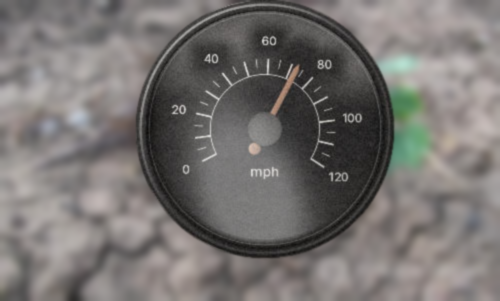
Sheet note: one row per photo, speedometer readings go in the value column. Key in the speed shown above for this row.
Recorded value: 72.5 mph
